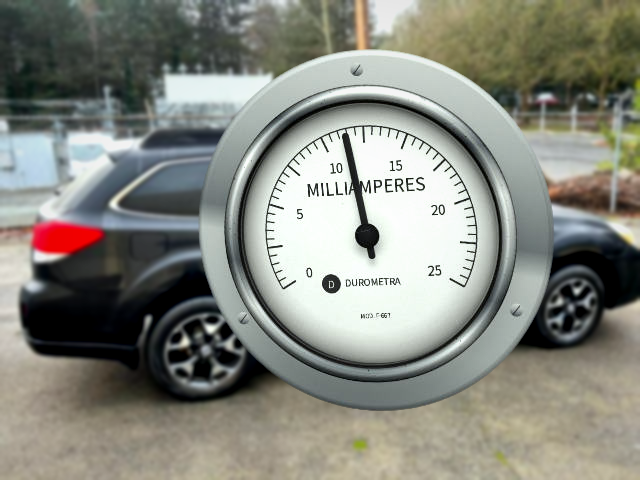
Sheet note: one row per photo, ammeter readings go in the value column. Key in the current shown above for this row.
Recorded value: 11.5 mA
